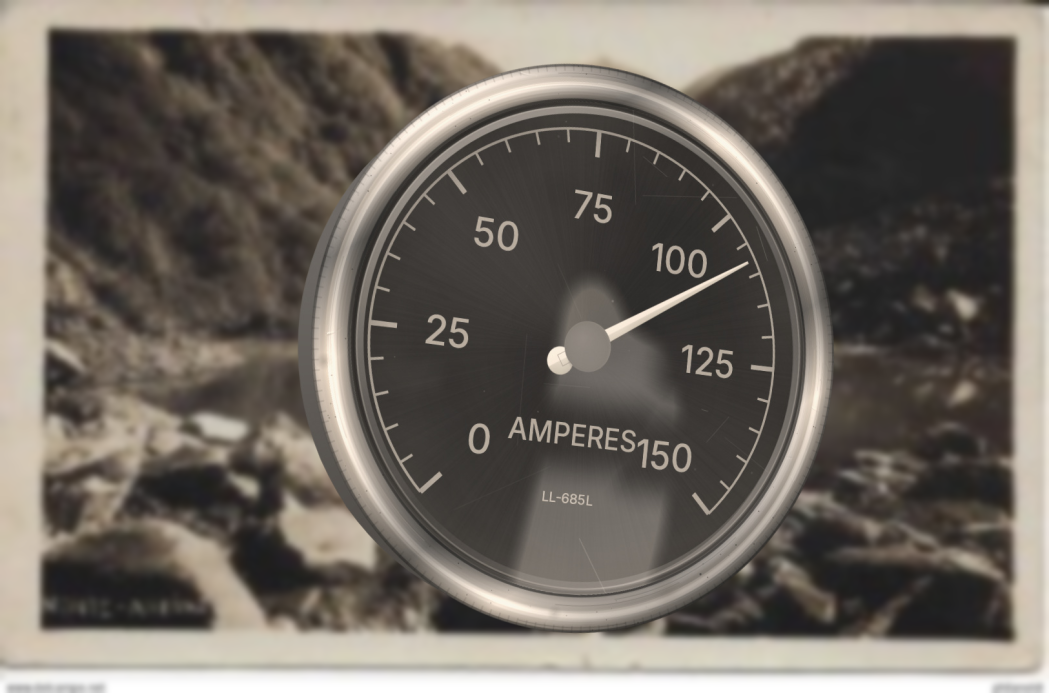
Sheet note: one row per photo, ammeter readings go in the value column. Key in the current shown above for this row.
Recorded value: 107.5 A
